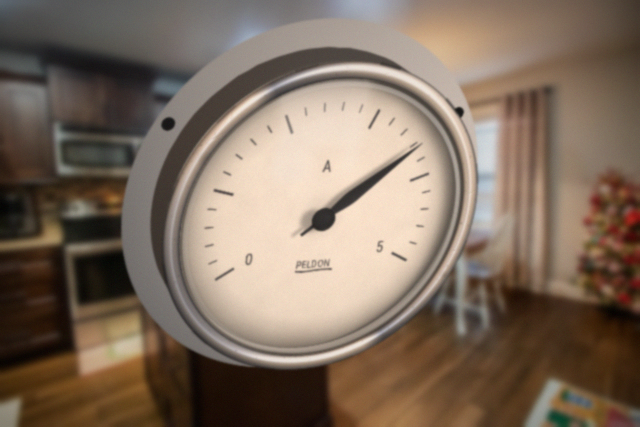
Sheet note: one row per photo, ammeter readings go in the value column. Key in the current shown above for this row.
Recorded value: 3.6 A
